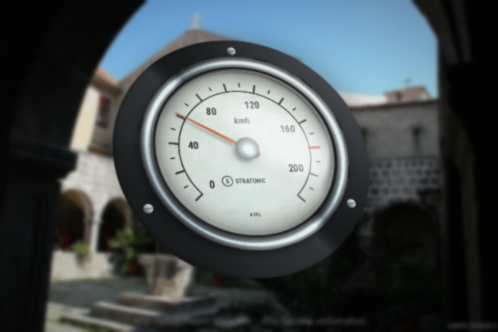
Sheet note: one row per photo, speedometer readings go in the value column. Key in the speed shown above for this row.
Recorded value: 60 km/h
